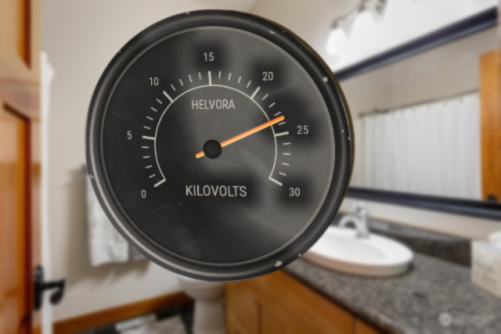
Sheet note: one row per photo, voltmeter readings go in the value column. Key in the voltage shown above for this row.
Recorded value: 23.5 kV
